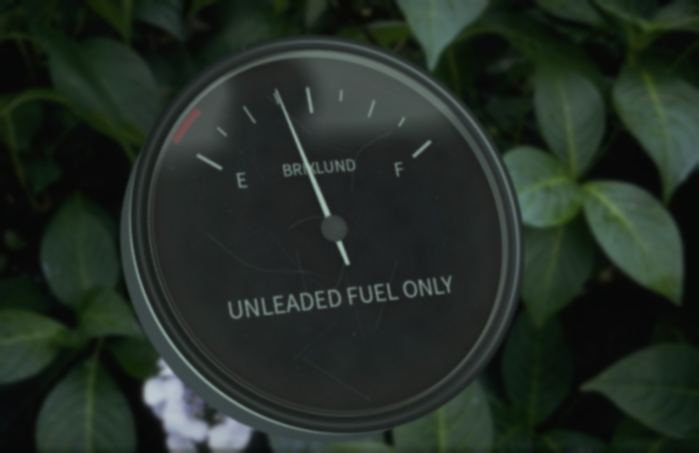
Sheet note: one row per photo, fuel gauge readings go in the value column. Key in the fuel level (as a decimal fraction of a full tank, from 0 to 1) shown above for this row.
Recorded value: 0.375
